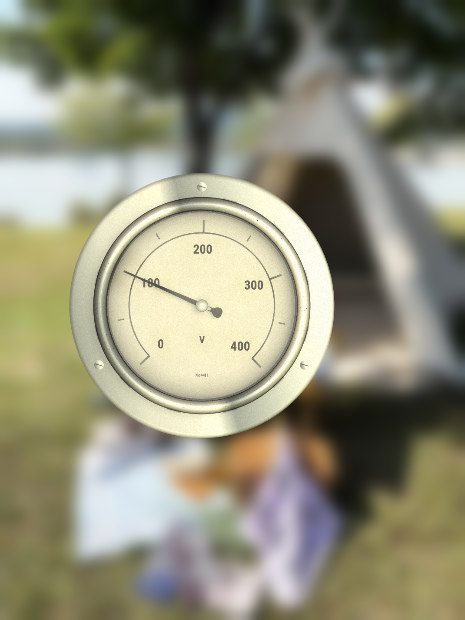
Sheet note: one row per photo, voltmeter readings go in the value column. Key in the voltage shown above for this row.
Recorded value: 100 V
